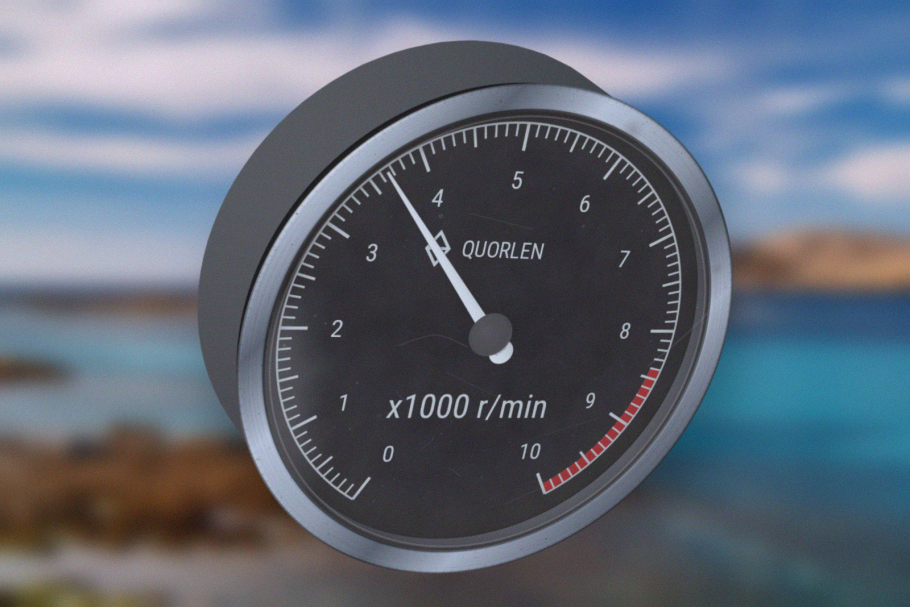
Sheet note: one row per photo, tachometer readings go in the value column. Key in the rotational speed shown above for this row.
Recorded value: 3650 rpm
